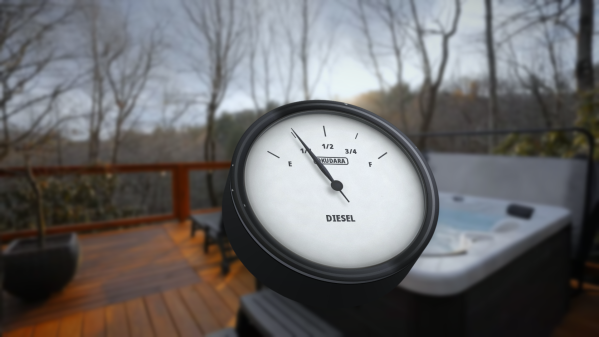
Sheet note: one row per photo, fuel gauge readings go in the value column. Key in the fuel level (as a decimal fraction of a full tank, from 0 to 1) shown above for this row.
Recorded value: 0.25
